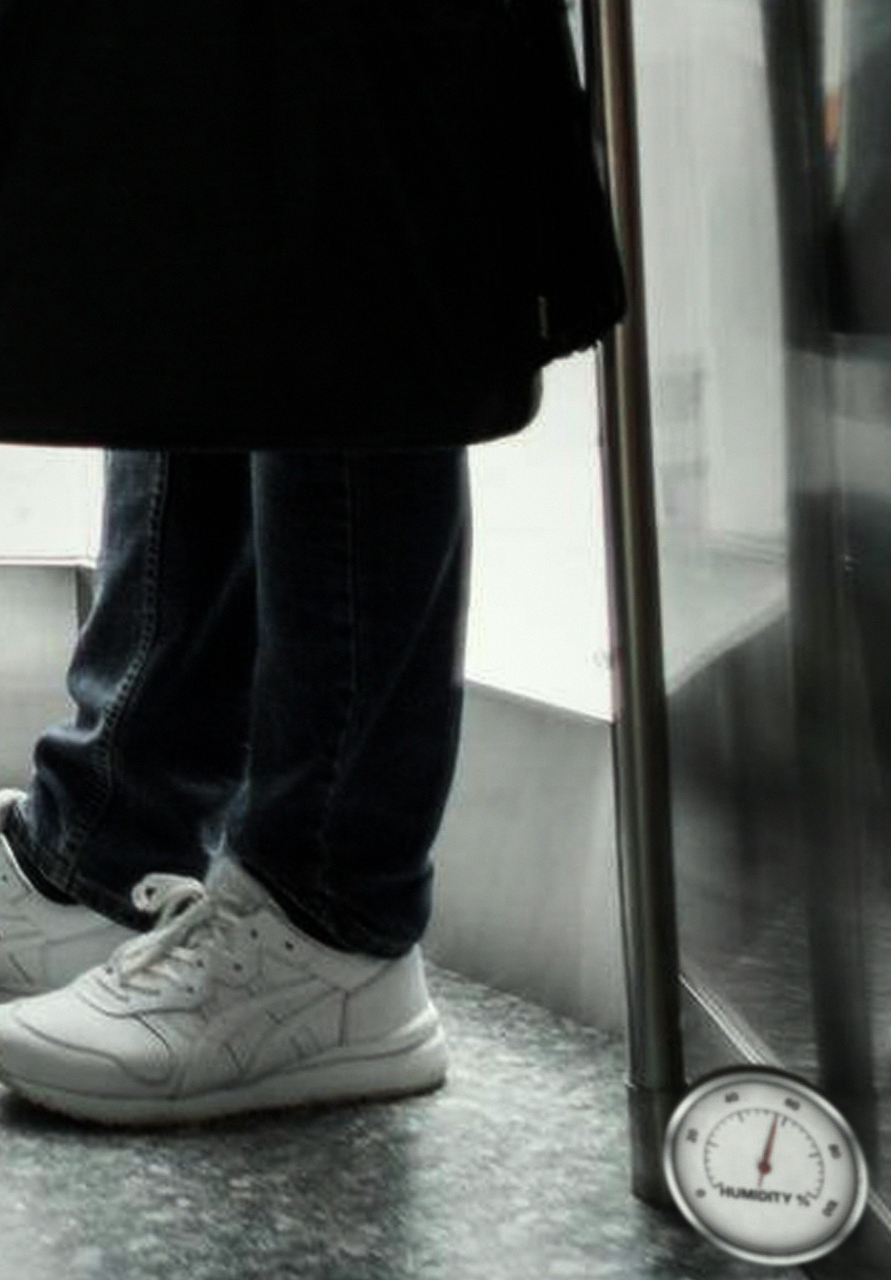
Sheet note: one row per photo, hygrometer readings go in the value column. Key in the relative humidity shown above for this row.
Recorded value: 56 %
